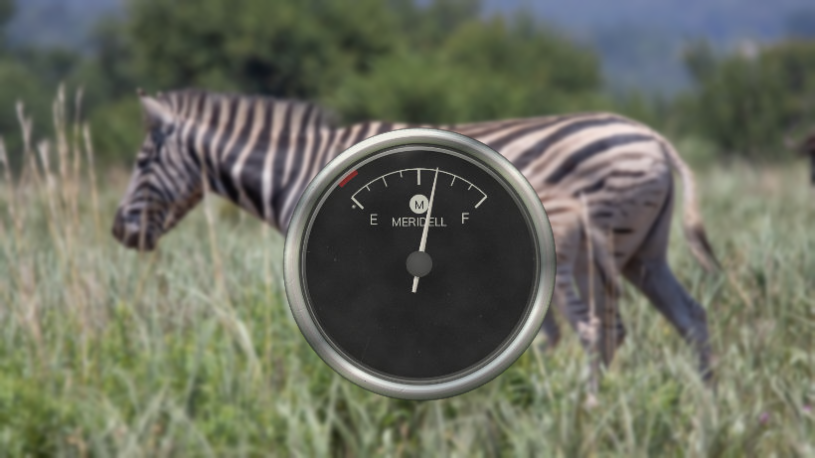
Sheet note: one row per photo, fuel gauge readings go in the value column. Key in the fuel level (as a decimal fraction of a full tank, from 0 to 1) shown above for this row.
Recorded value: 0.625
